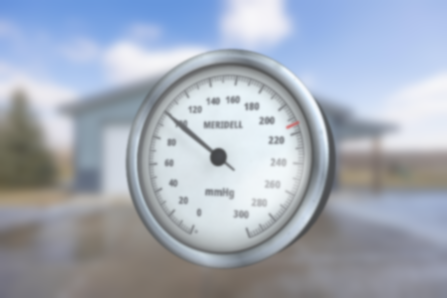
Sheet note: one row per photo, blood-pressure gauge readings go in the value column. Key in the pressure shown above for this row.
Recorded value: 100 mmHg
